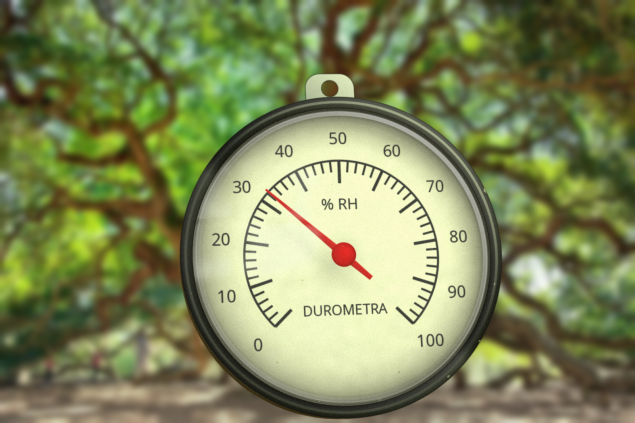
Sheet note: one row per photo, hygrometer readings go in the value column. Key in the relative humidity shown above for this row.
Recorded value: 32 %
